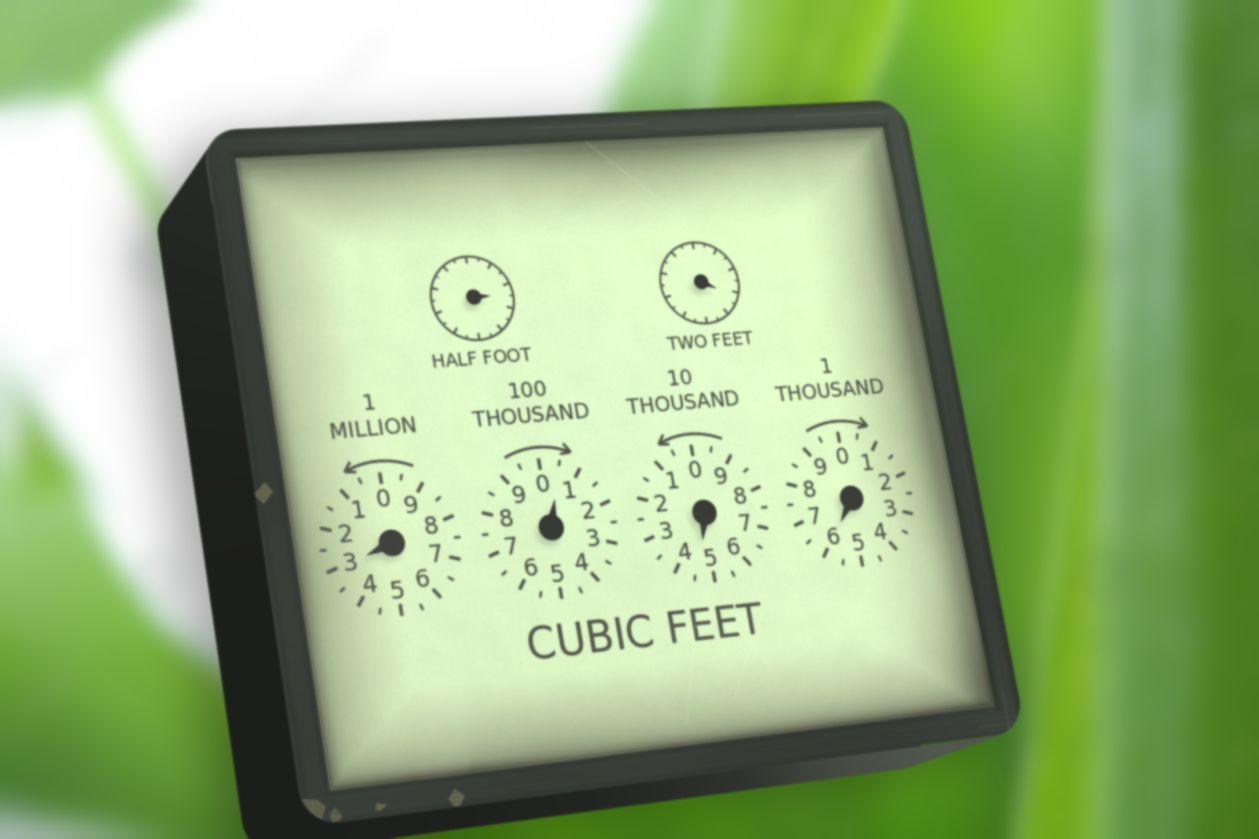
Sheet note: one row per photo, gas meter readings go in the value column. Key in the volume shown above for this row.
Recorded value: 304600 ft³
